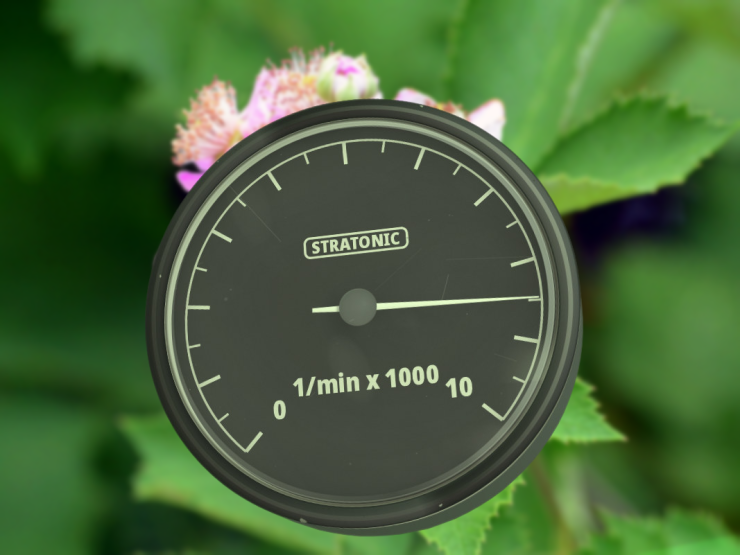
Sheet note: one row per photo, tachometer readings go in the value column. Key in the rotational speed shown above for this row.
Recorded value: 8500 rpm
